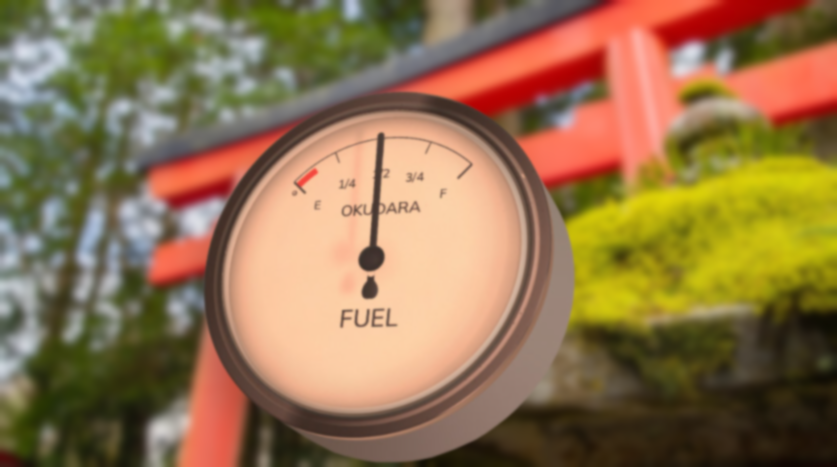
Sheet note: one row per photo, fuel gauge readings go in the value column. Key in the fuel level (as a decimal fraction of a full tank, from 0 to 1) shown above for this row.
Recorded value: 0.5
